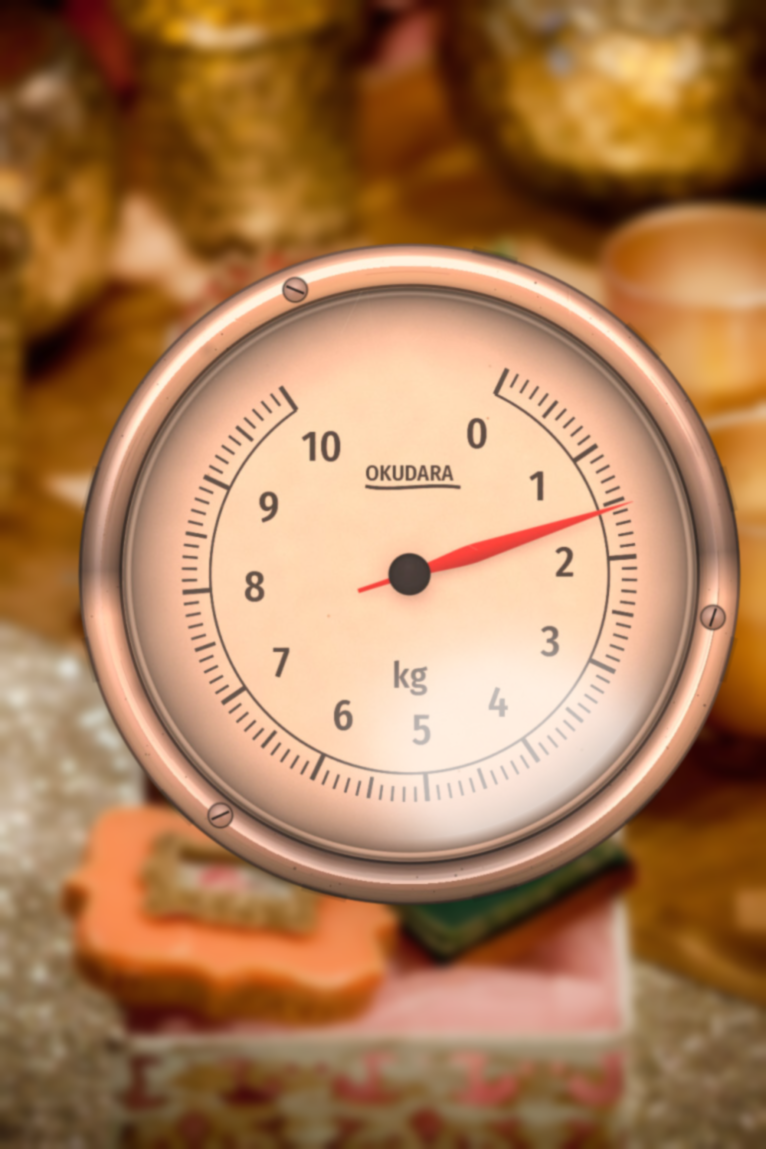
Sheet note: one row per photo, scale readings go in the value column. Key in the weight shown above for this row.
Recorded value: 1.55 kg
